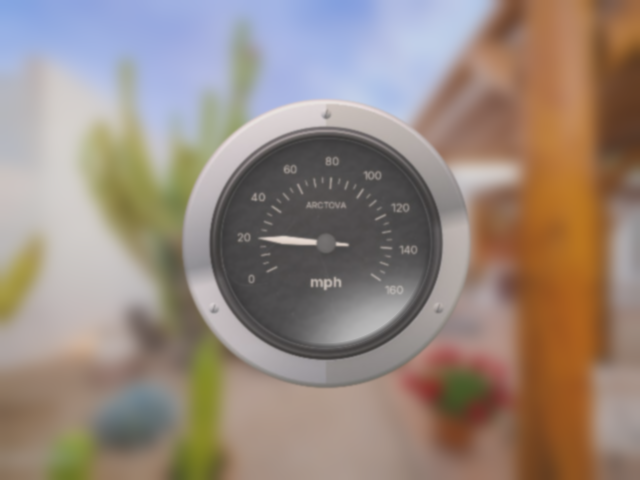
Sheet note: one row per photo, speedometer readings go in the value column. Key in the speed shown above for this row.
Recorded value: 20 mph
